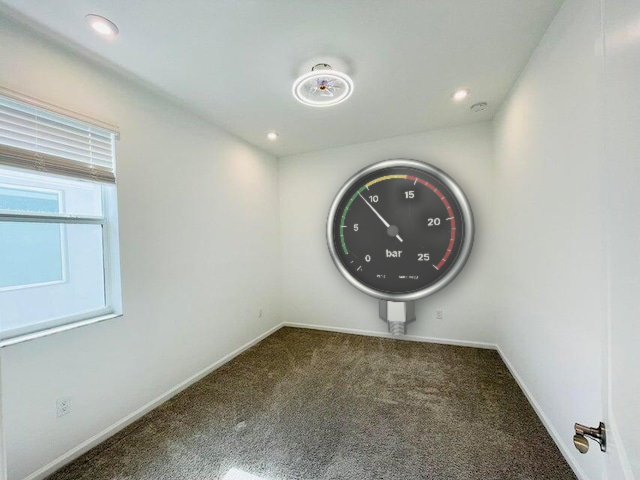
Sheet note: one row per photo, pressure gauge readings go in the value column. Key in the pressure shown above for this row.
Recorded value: 9 bar
